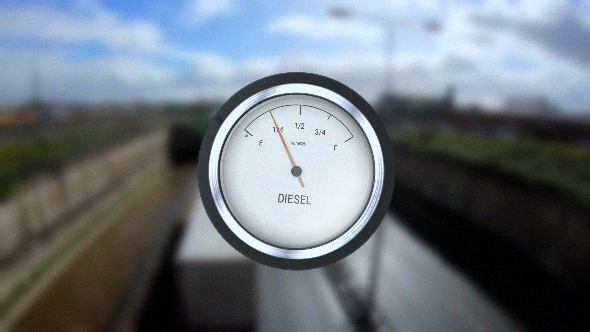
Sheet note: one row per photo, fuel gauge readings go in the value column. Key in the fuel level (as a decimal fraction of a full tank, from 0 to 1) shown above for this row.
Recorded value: 0.25
